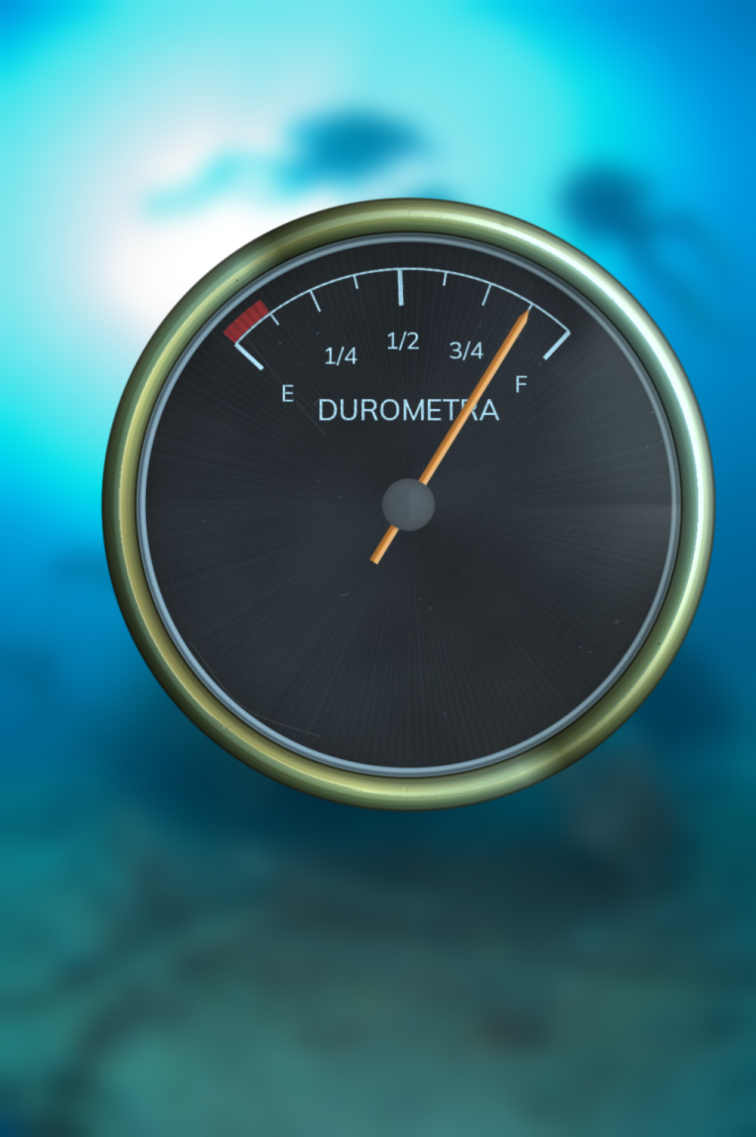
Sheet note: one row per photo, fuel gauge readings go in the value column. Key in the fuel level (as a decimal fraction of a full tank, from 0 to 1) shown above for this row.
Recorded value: 0.875
